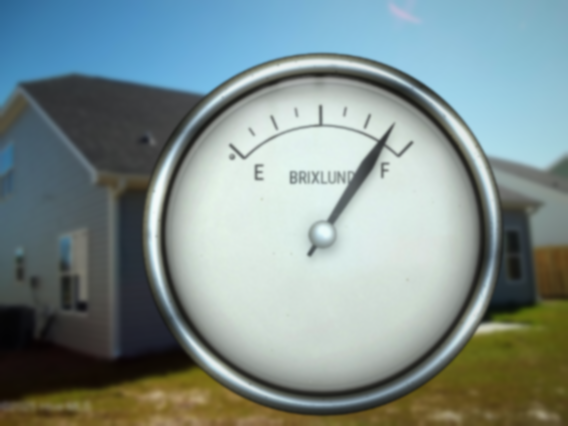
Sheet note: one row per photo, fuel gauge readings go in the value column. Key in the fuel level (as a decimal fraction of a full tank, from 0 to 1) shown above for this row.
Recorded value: 0.875
